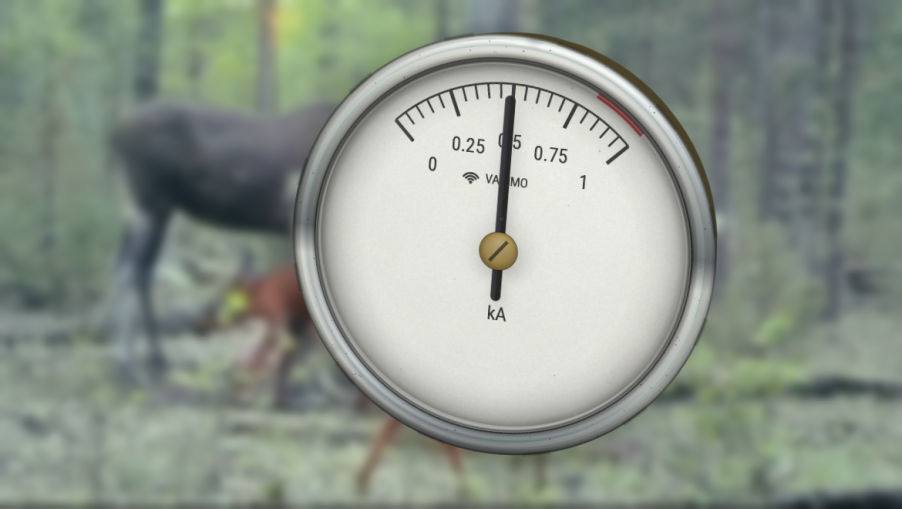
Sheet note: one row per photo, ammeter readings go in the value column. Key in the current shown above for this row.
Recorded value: 0.5 kA
